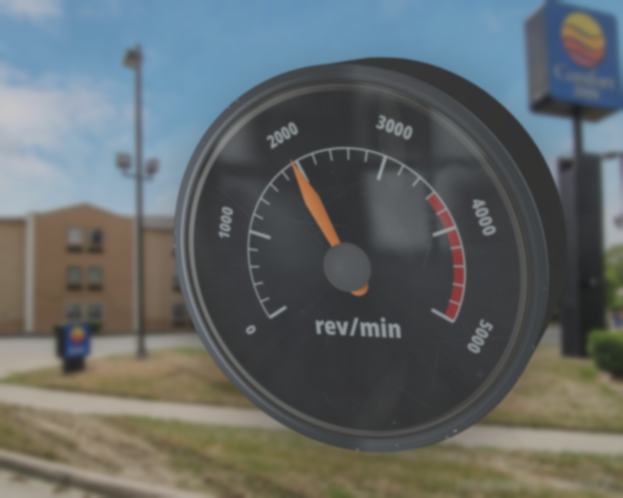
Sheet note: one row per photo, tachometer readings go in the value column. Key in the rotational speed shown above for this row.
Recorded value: 2000 rpm
